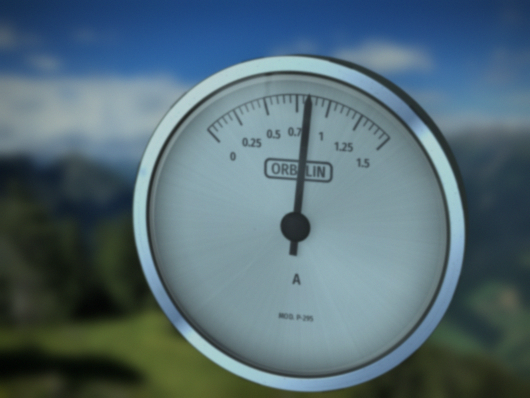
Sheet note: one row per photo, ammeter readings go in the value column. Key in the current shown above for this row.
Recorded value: 0.85 A
